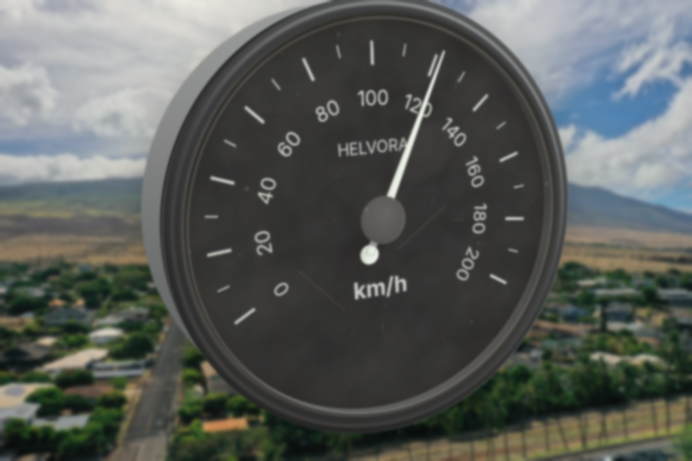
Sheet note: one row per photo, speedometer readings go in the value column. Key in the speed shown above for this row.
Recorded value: 120 km/h
